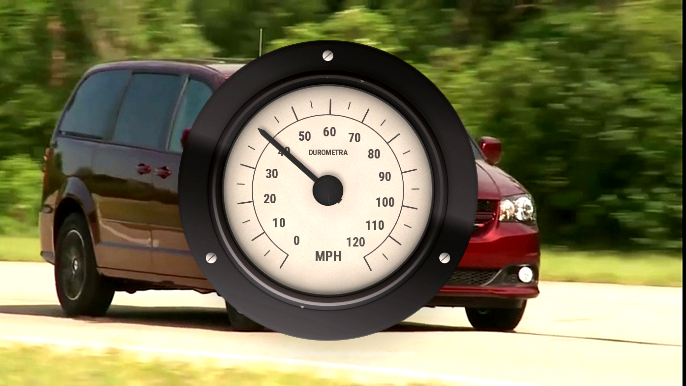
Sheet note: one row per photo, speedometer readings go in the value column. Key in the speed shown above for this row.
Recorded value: 40 mph
